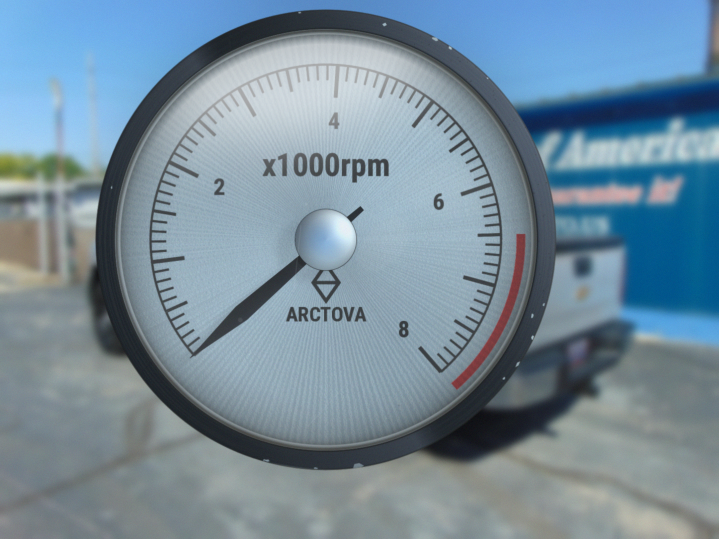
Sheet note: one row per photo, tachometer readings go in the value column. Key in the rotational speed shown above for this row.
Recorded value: 0 rpm
